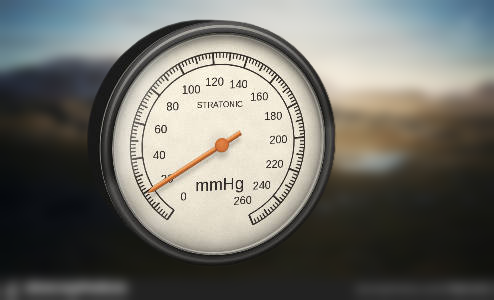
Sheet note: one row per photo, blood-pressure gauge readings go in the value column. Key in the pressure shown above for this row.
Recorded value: 20 mmHg
